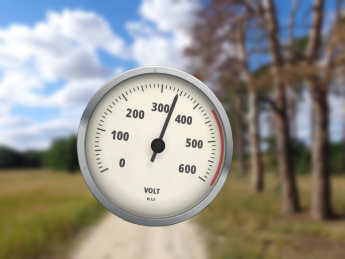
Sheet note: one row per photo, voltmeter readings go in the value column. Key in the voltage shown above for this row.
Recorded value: 340 V
